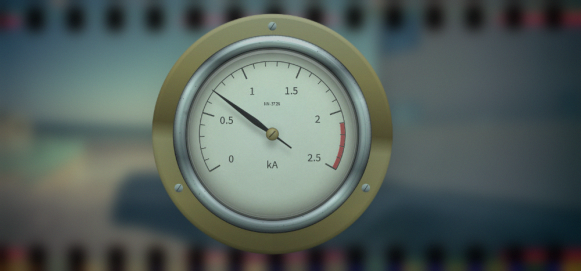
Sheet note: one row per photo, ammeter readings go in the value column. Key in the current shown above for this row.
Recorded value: 0.7 kA
